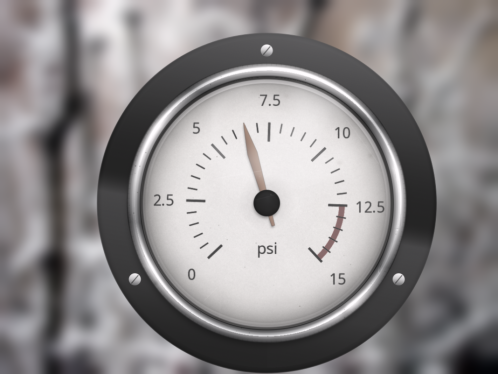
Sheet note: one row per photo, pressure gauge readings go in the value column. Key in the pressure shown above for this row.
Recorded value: 6.5 psi
